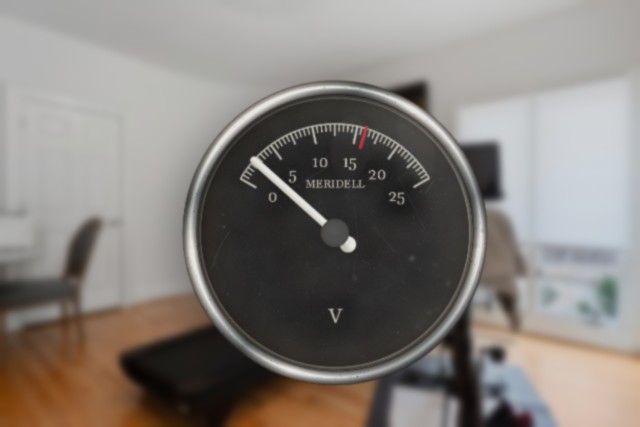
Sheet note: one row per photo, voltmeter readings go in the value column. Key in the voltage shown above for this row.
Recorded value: 2.5 V
